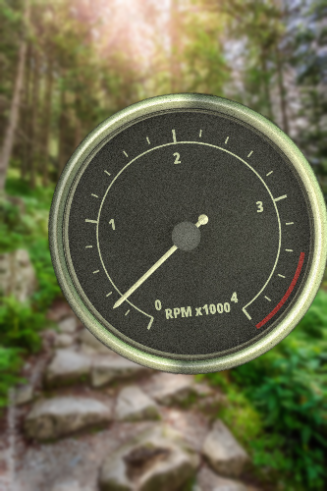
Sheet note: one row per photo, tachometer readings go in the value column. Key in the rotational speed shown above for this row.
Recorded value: 300 rpm
